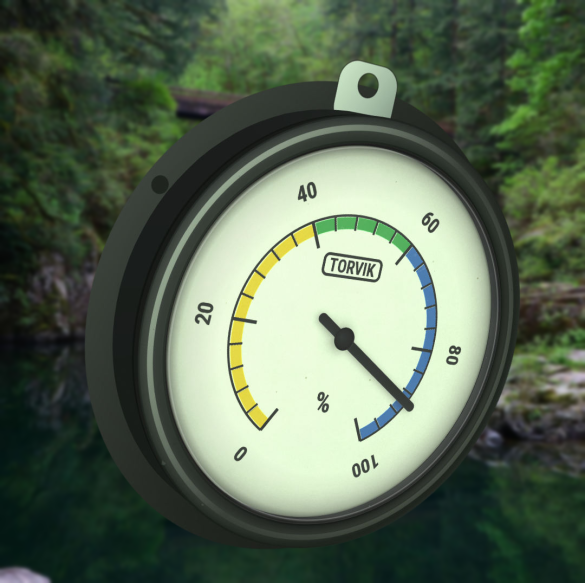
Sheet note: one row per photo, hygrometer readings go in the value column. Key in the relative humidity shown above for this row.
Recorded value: 90 %
